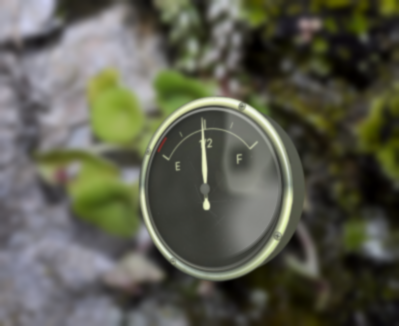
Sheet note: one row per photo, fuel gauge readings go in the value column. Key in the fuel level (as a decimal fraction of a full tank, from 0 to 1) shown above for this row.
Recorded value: 0.5
